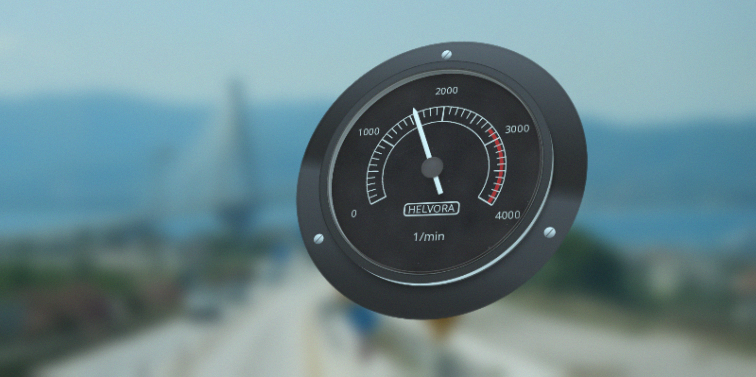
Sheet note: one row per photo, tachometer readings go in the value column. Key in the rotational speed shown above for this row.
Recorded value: 1600 rpm
